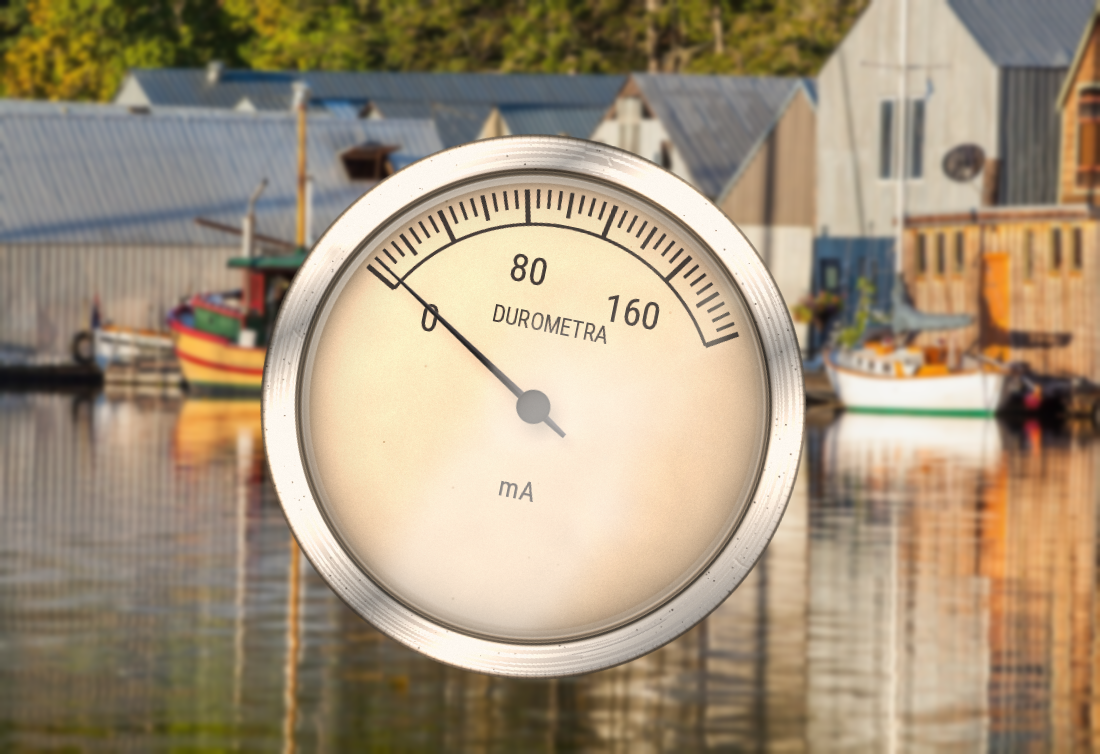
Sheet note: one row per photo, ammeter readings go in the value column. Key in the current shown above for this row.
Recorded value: 5 mA
